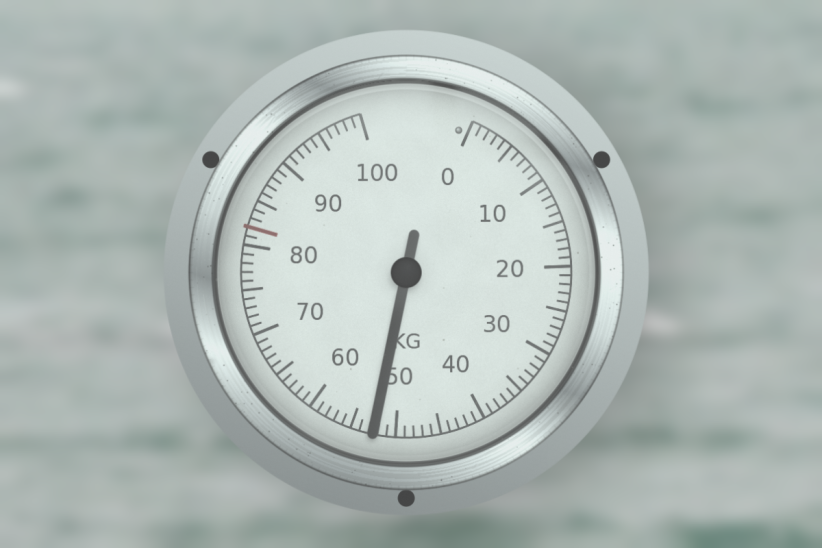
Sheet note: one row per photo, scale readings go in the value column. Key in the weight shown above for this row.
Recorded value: 52.5 kg
